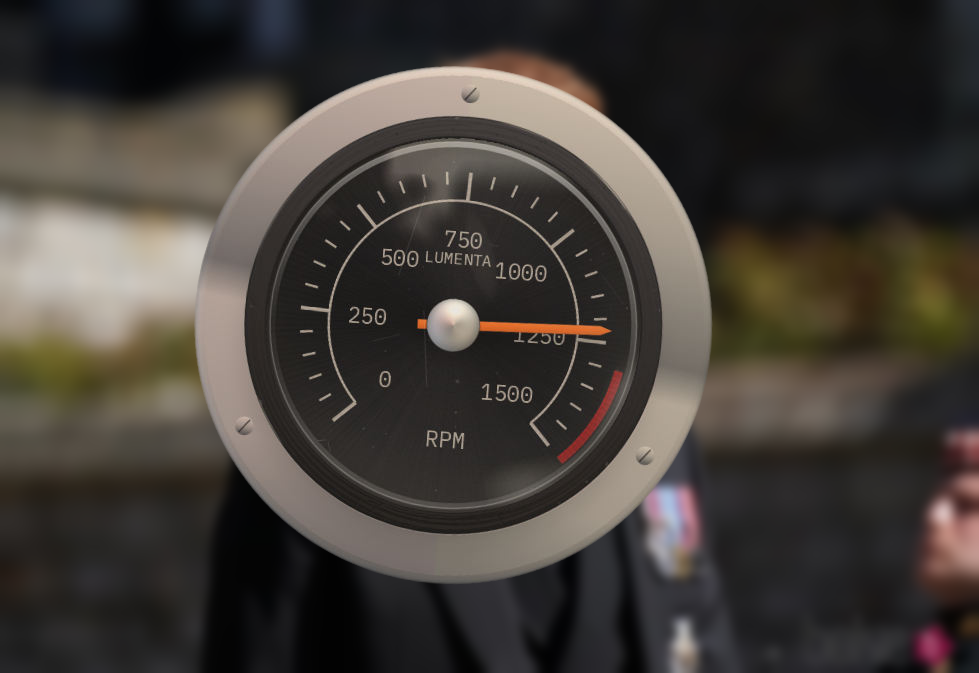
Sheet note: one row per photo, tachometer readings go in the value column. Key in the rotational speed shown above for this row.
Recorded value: 1225 rpm
